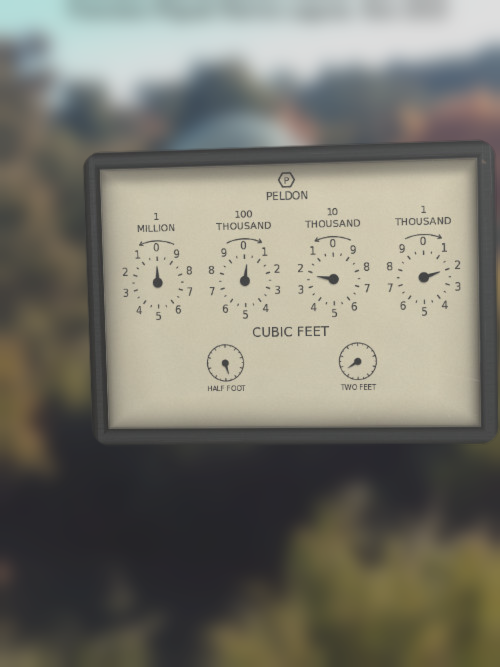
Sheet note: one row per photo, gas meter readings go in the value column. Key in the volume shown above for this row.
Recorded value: 2200 ft³
